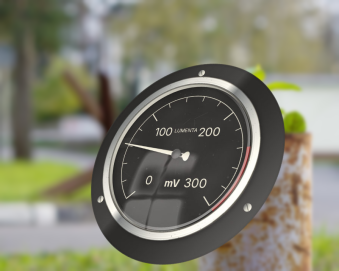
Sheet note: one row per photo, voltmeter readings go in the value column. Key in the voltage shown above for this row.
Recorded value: 60 mV
